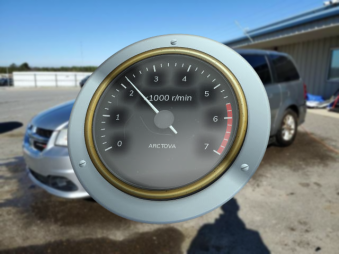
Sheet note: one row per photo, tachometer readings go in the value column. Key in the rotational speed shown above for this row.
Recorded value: 2200 rpm
